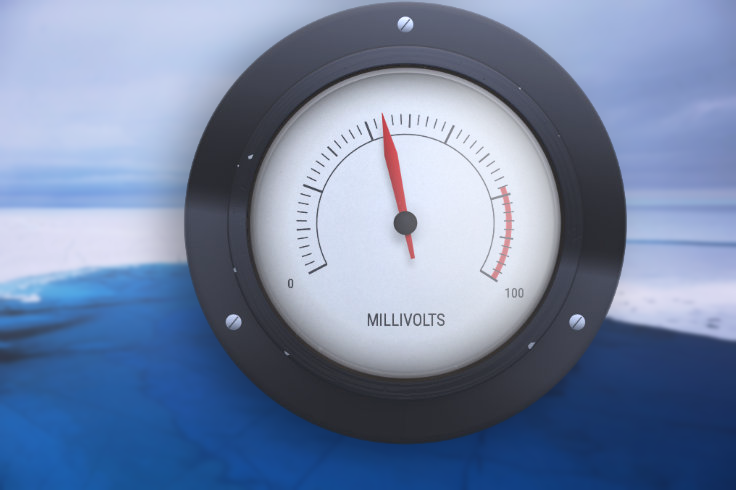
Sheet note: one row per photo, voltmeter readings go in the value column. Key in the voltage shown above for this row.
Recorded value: 44 mV
